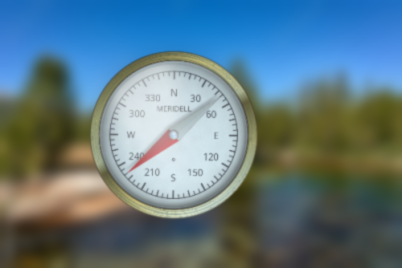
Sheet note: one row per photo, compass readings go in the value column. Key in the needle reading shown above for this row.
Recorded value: 230 °
